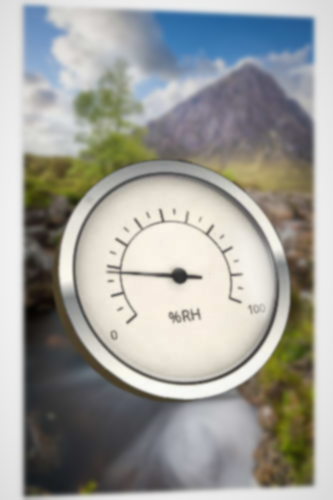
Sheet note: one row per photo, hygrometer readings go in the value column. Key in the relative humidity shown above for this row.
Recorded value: 17.5 %
